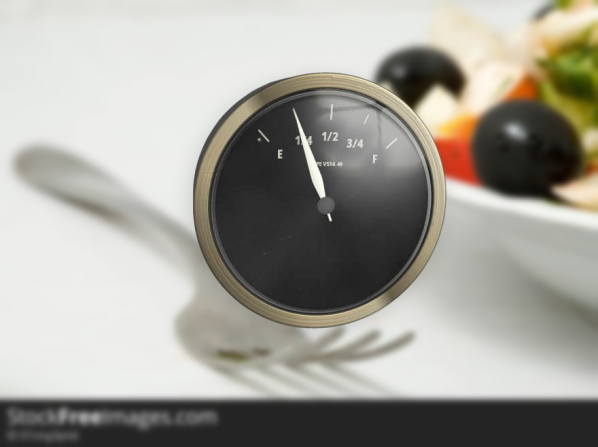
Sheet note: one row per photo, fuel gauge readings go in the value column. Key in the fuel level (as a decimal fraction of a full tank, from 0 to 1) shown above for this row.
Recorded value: 0.25
